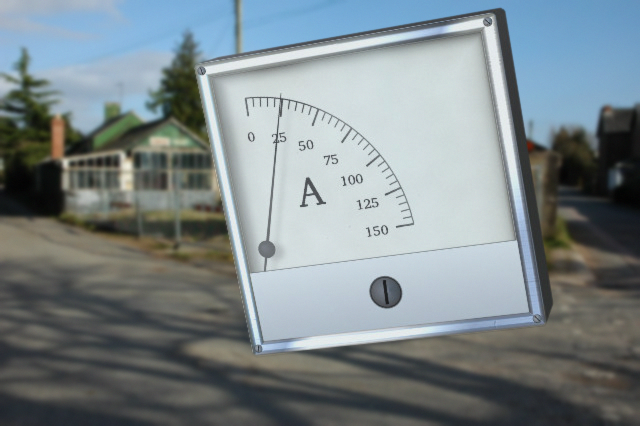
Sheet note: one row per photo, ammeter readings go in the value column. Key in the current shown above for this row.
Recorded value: 25 A
